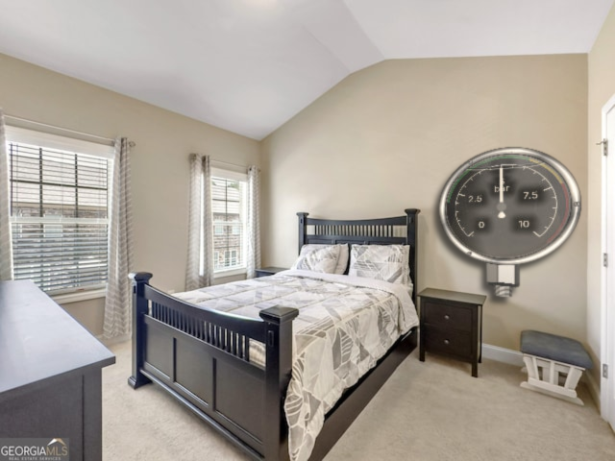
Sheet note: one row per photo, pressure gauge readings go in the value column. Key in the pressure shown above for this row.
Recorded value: 5 bar
